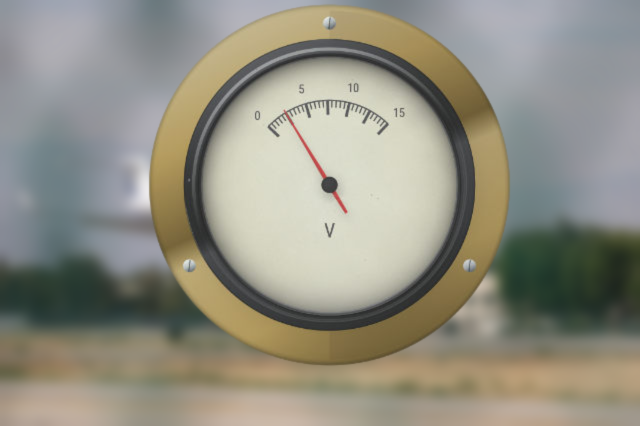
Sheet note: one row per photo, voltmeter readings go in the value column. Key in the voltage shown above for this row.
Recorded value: 2.5 V
